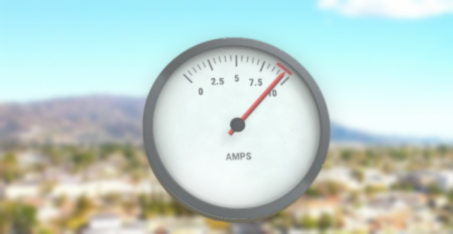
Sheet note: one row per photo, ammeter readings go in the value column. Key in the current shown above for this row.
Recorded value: 9.5 A
